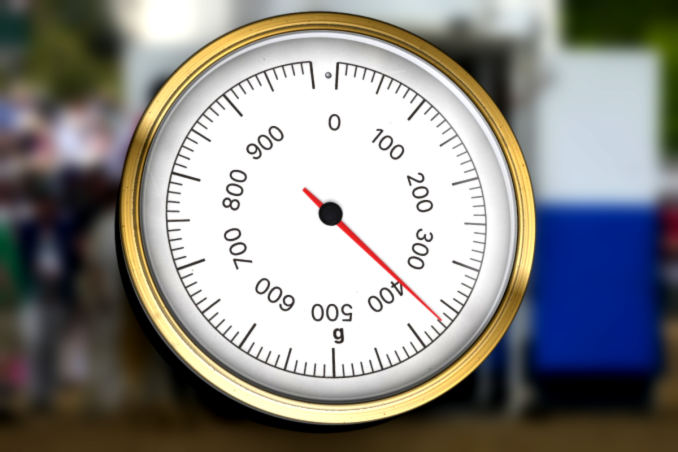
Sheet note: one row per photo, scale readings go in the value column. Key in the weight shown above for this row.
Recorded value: 370 g
